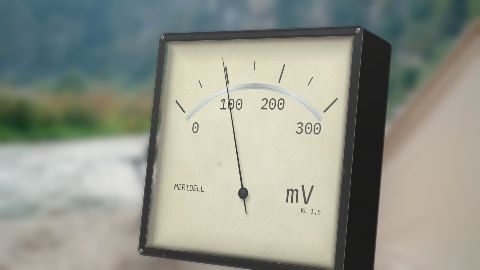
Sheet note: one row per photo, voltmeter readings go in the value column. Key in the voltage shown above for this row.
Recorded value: 100 mV
